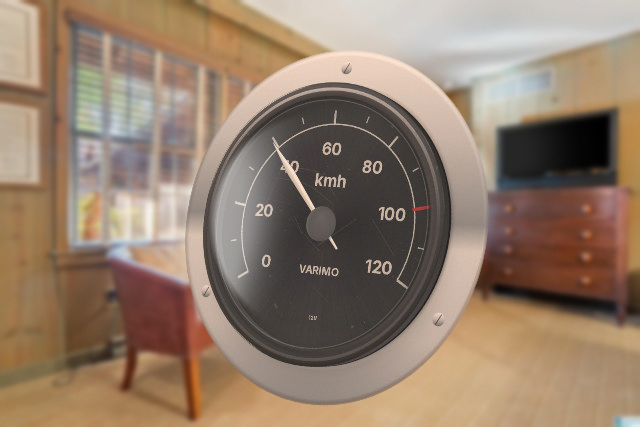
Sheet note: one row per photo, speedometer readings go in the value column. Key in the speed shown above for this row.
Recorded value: 40 km/h
